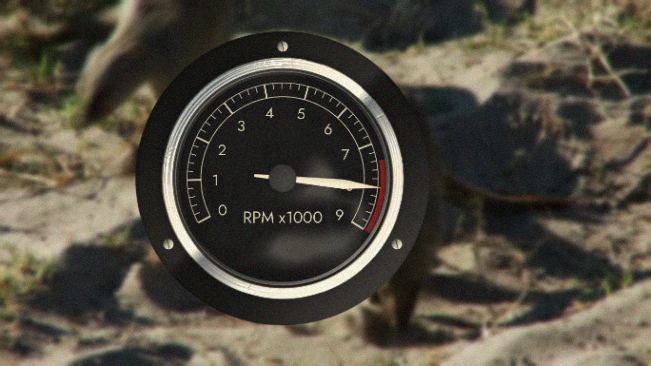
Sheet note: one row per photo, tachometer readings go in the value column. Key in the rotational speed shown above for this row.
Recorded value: 8000 rpm
